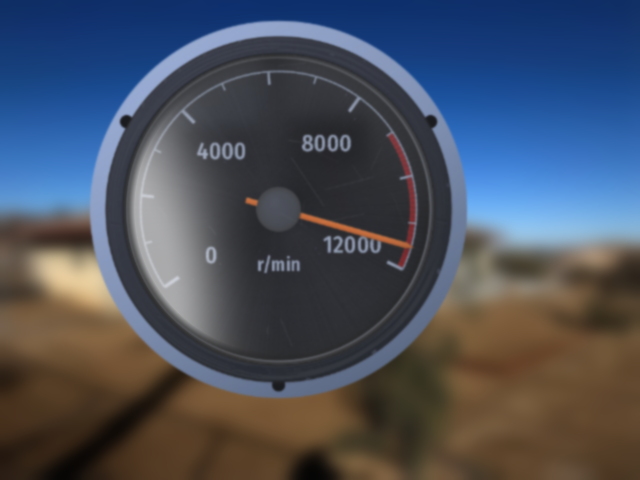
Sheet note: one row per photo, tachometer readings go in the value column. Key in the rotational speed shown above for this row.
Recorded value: 11500 rpm
